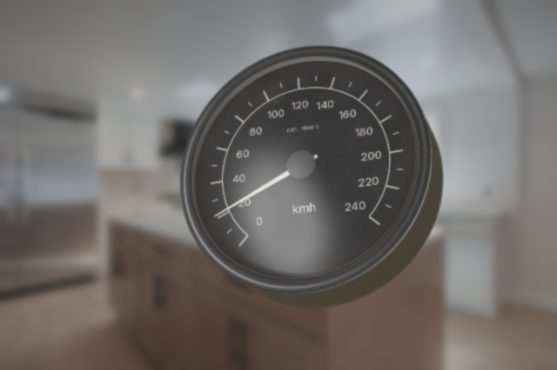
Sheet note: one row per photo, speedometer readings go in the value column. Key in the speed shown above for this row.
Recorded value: 20 km/h
